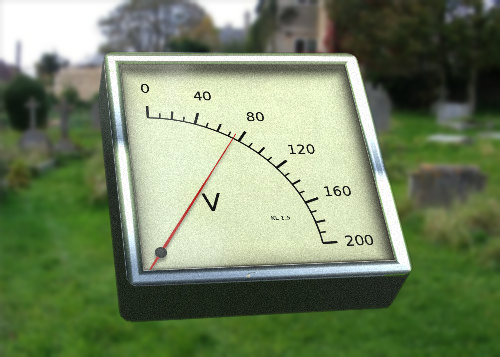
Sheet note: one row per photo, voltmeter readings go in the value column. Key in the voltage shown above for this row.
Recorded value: 75 V
